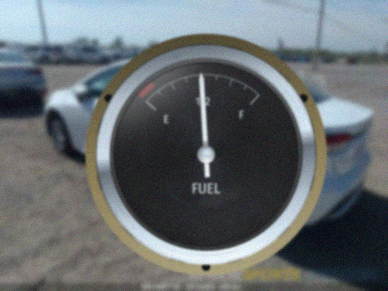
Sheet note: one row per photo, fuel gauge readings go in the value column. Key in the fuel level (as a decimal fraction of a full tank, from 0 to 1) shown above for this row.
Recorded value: 0.5
